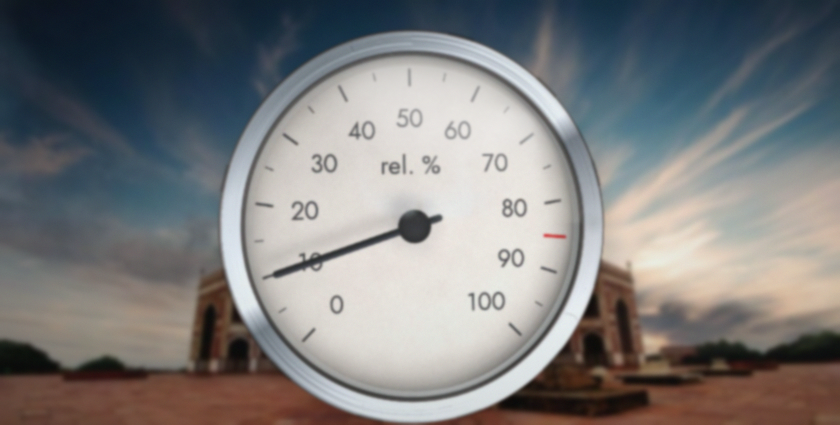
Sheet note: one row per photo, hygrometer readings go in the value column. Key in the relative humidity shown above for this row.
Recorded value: 10 %
